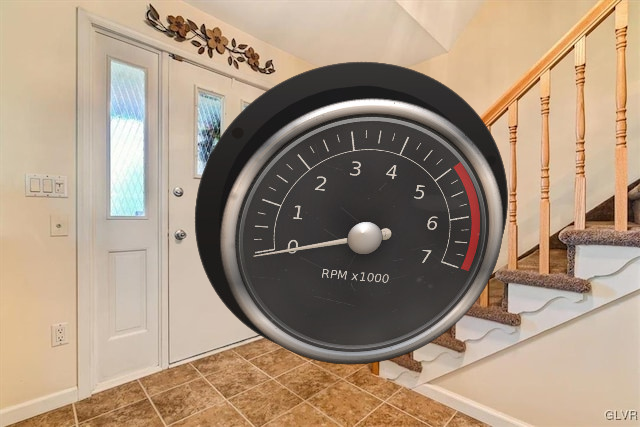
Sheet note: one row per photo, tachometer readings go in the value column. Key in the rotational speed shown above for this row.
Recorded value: 0 rpm
